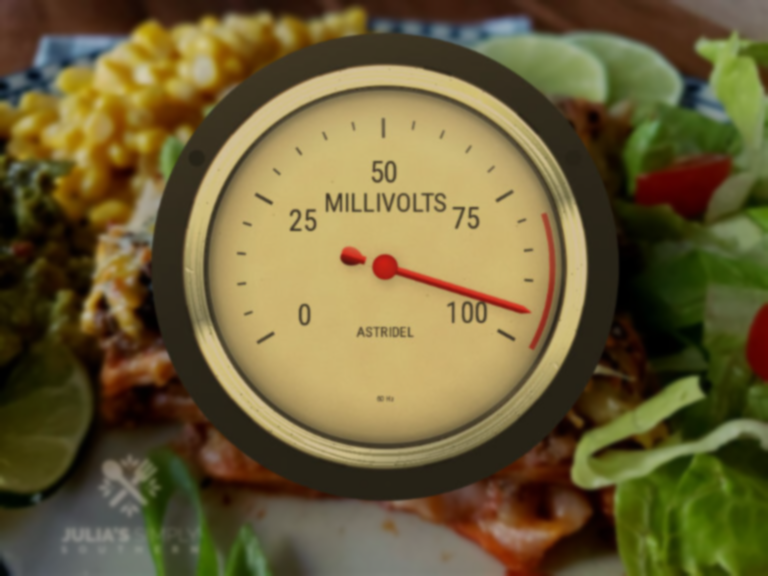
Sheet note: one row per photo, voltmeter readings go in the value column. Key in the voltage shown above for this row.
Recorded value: 95 mV
